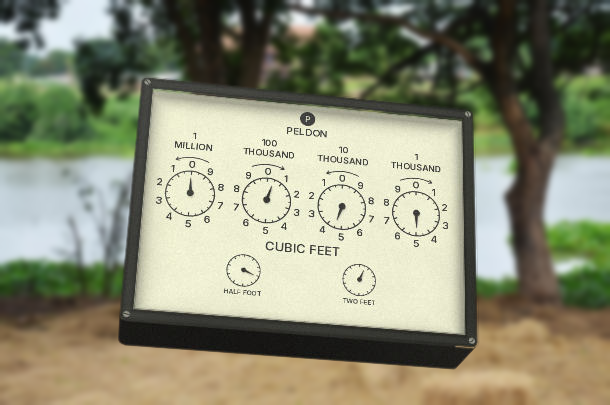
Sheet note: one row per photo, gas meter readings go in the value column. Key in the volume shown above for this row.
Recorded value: 4500 ft³
